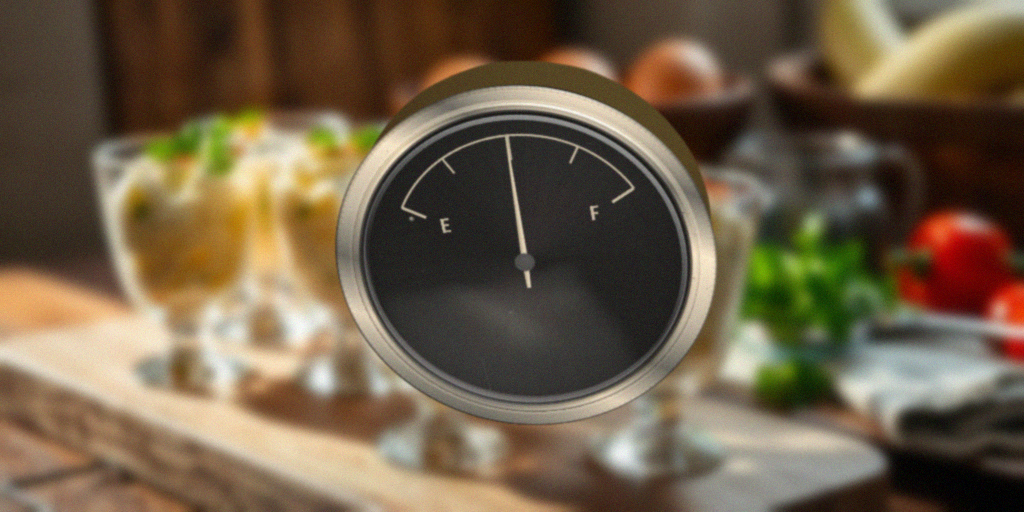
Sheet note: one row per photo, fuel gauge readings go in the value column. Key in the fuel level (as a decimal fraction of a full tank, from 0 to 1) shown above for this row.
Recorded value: 0.5
